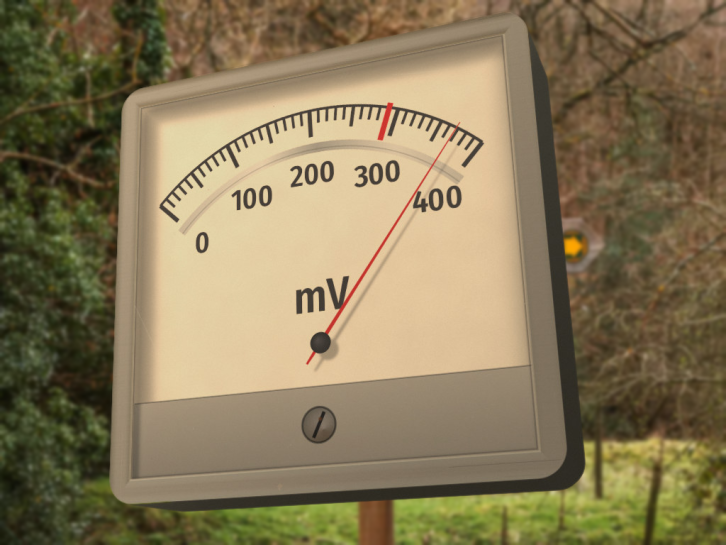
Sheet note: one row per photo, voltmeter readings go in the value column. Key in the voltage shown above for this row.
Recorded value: 370 mV
